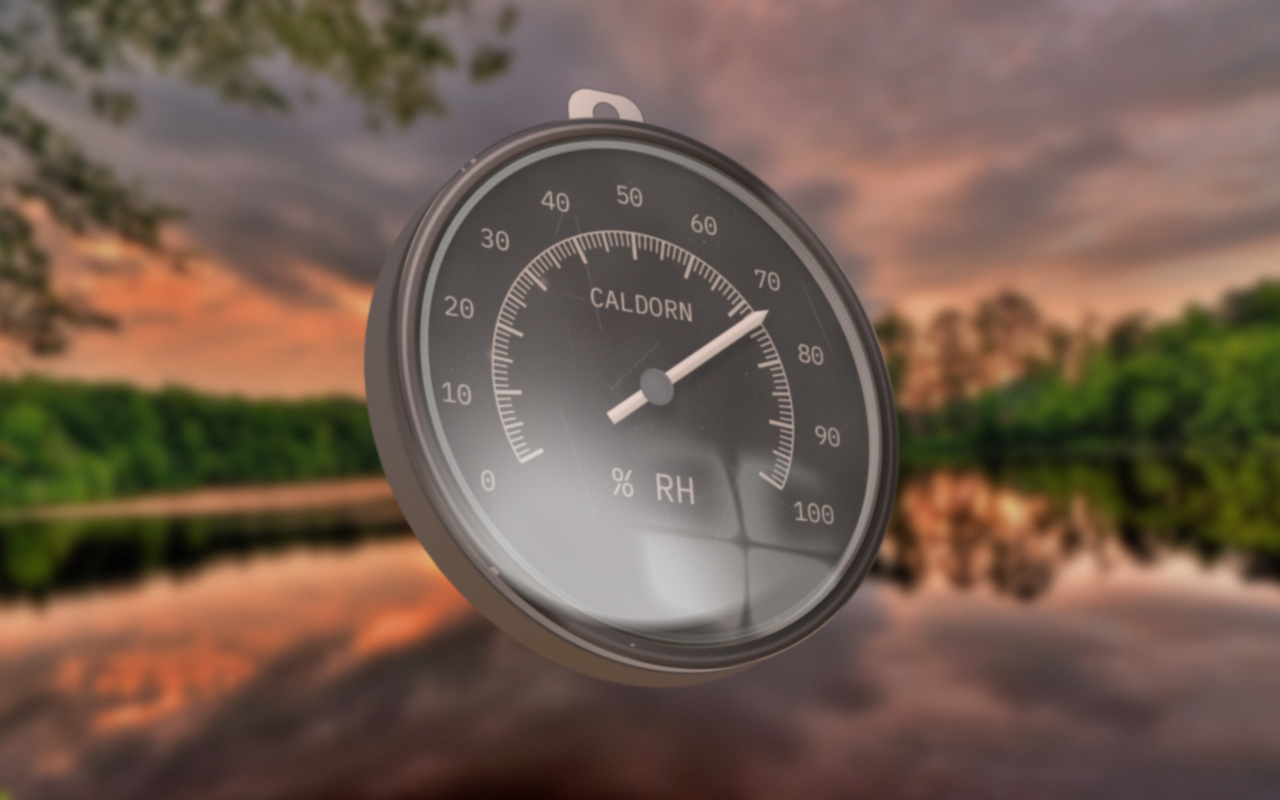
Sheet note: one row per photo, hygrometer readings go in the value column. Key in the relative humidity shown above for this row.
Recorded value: 73 %
